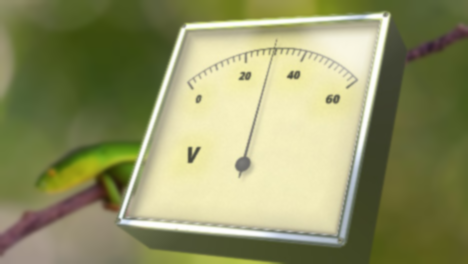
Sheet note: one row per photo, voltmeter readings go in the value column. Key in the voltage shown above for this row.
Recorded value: 30 V
